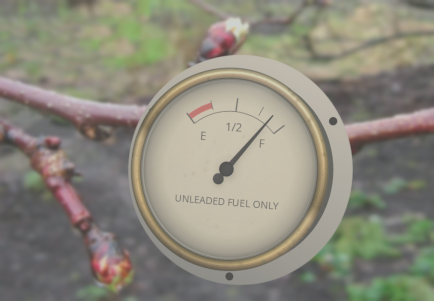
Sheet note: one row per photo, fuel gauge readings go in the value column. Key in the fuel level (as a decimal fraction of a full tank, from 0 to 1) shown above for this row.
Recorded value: 0.875
